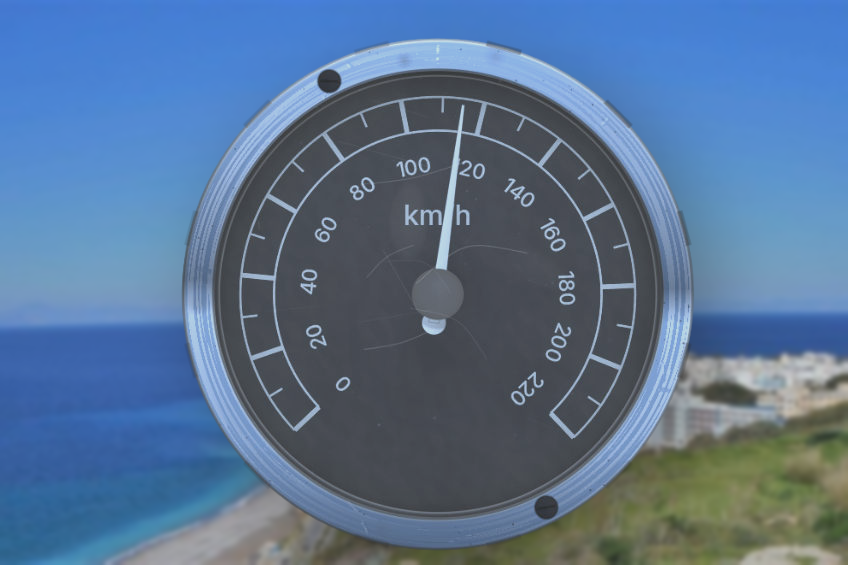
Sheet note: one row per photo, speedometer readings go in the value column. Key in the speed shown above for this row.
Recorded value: 115 km/h
